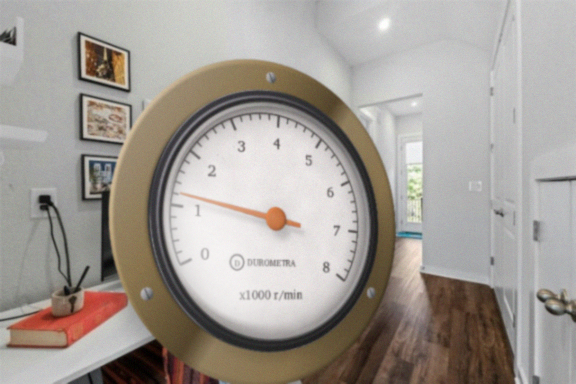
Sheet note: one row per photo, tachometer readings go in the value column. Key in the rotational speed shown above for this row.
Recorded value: 1200 rpm
